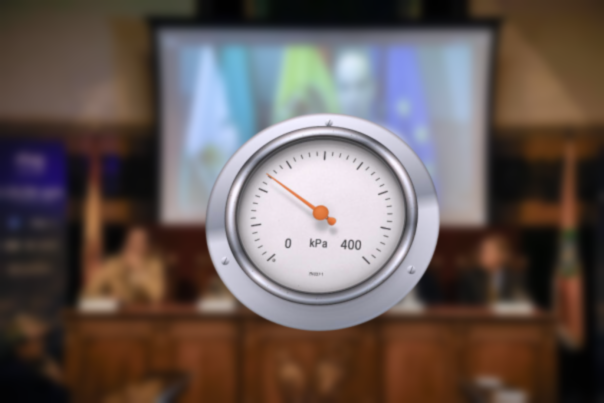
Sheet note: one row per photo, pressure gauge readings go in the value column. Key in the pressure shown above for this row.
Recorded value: 120 kPa
